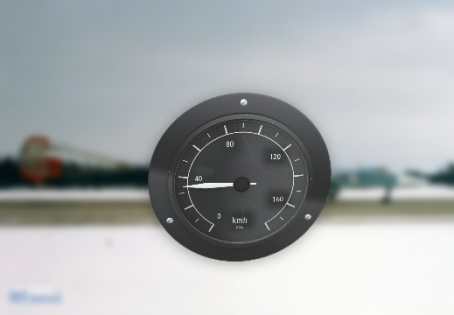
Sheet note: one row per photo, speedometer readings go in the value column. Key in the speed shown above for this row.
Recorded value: 35 km/h
